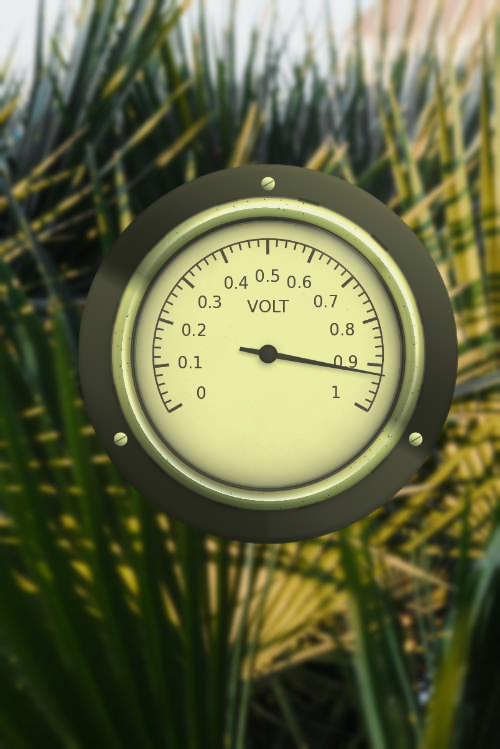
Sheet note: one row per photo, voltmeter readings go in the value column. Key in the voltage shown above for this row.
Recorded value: 0.92 V
